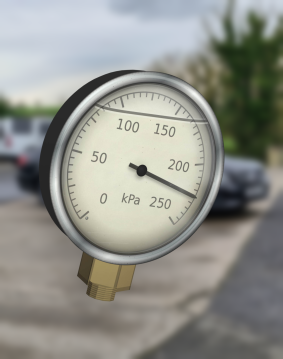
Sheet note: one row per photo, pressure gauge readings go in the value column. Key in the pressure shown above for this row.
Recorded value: 225 kPa
